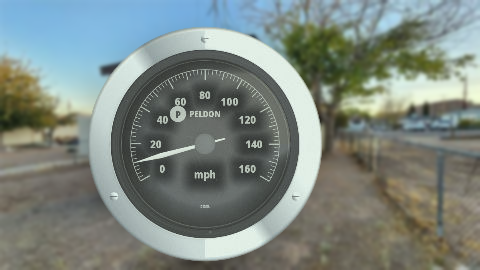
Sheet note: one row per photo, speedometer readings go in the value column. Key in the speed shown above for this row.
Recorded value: 10 mph
